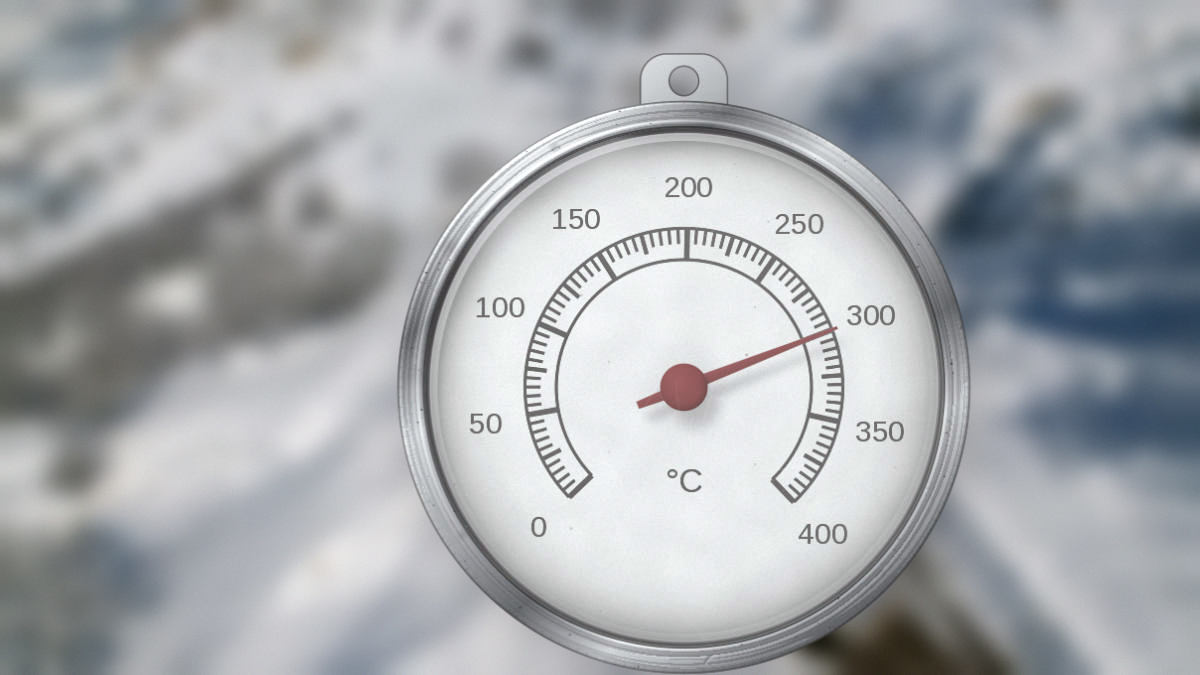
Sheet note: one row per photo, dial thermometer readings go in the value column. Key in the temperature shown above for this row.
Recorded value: 300 °C
